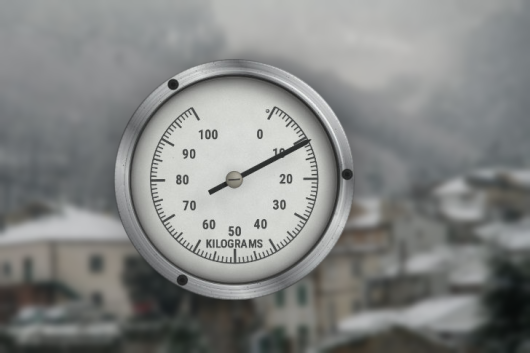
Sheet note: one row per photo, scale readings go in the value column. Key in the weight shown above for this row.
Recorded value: 11 kg
